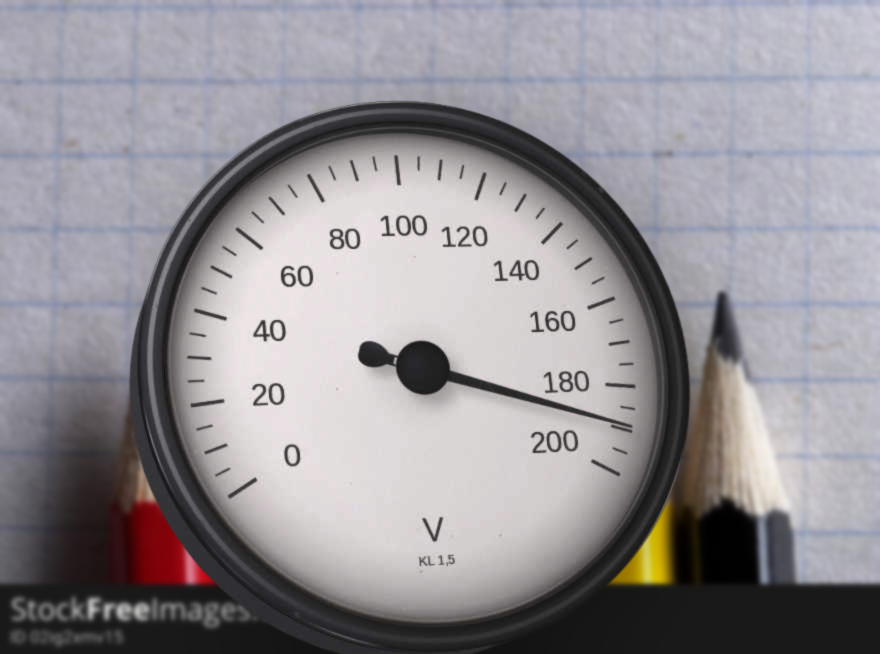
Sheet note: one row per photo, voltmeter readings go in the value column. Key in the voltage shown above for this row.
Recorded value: 190 V
